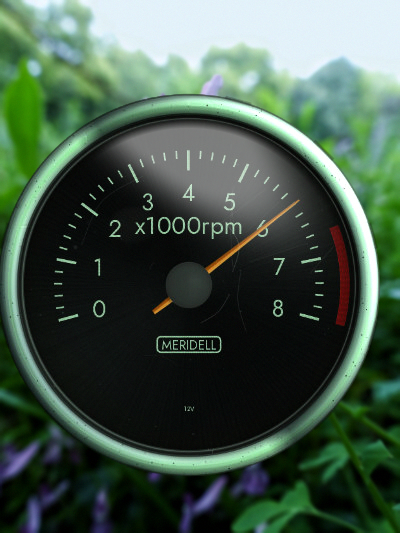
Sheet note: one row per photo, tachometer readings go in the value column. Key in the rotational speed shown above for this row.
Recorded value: 6000 rpm
